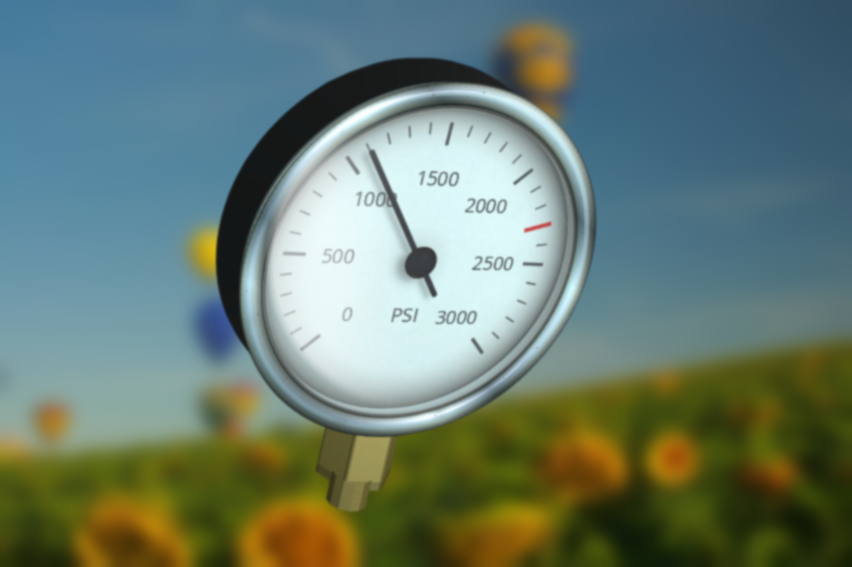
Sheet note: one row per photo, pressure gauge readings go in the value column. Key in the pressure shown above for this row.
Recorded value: 1100 psi
